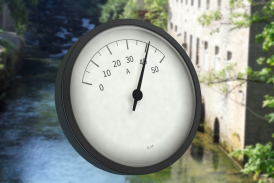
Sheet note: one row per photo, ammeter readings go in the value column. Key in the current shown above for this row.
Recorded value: 40 A
